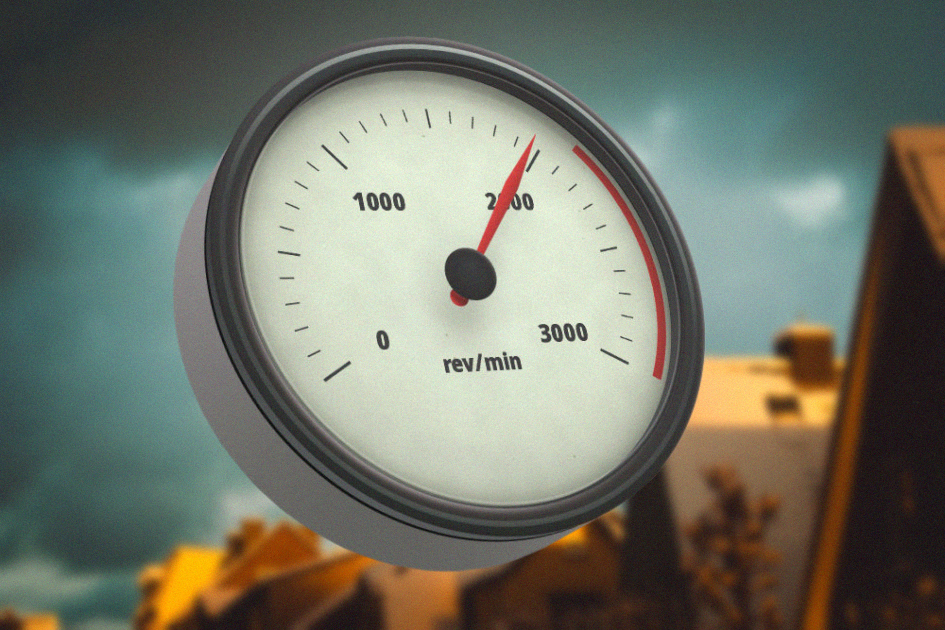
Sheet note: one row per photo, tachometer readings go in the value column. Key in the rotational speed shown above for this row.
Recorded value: 1950 rpm
